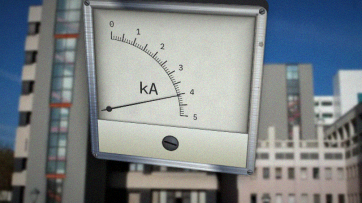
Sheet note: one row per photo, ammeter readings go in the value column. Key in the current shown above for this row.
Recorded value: 4 kA
